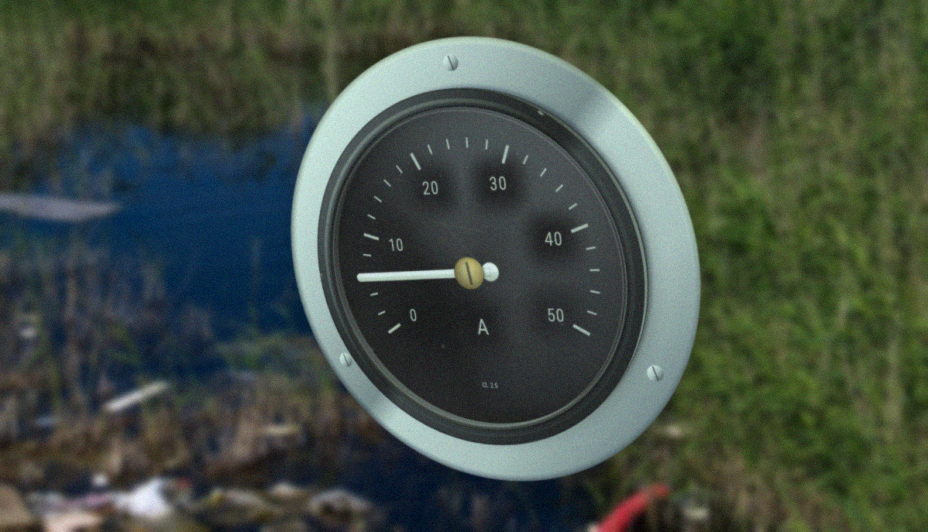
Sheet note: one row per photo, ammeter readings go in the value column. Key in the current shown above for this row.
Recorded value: 6 A
